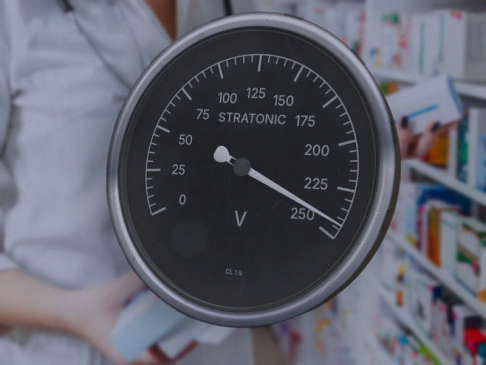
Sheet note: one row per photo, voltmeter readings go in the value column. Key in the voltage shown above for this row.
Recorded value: 242.5 V
